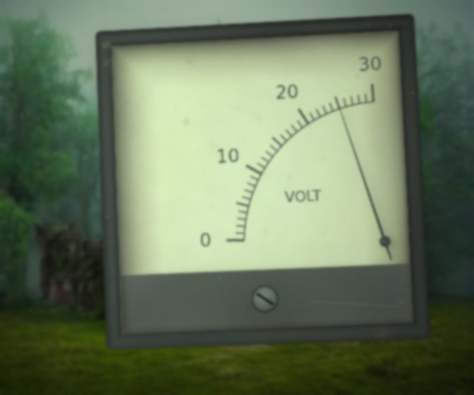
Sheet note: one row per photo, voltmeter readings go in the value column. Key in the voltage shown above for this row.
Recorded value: 25 V
